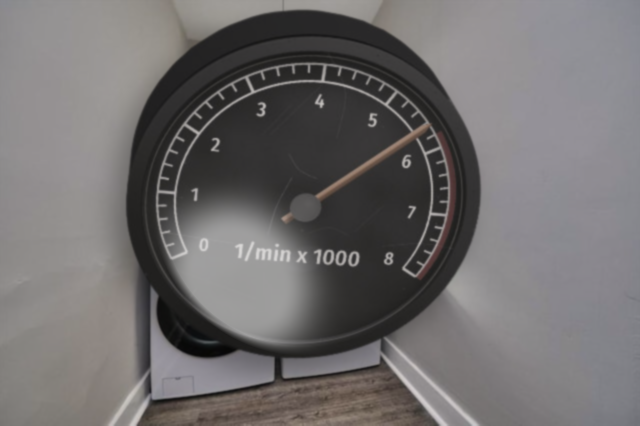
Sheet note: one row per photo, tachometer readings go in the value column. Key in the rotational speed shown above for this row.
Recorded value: 5600 rpm
